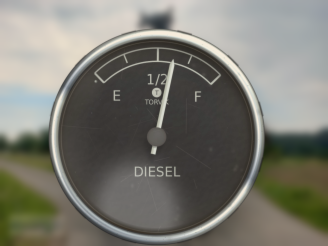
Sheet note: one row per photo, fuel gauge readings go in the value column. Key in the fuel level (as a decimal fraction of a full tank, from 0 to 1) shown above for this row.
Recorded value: 0.625
